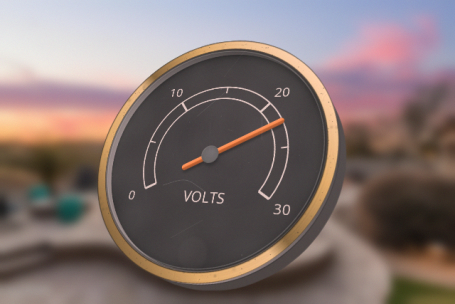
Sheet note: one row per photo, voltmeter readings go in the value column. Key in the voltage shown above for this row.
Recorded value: 22.5 V
